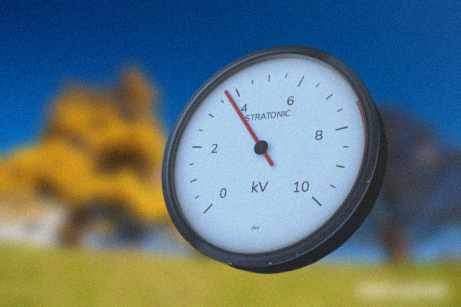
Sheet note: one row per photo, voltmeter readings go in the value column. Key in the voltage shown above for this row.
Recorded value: 3.75 kV
